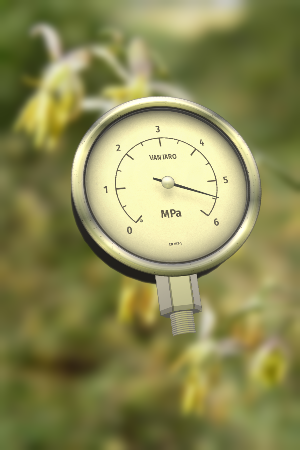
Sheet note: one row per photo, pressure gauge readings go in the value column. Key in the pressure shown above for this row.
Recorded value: 5.5 MPa
